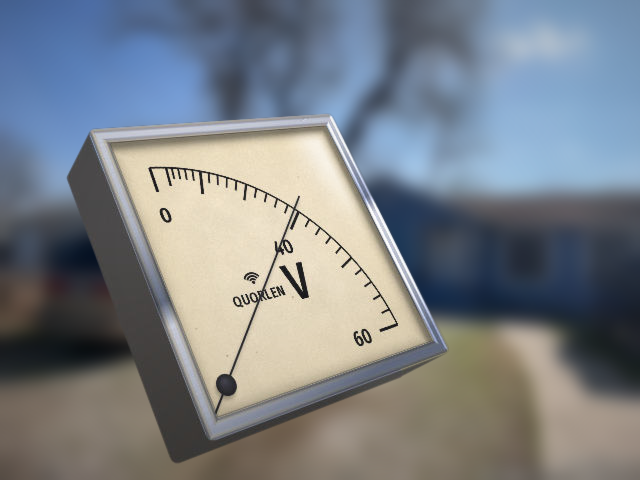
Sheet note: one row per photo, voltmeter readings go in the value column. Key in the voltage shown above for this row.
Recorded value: 39 V
